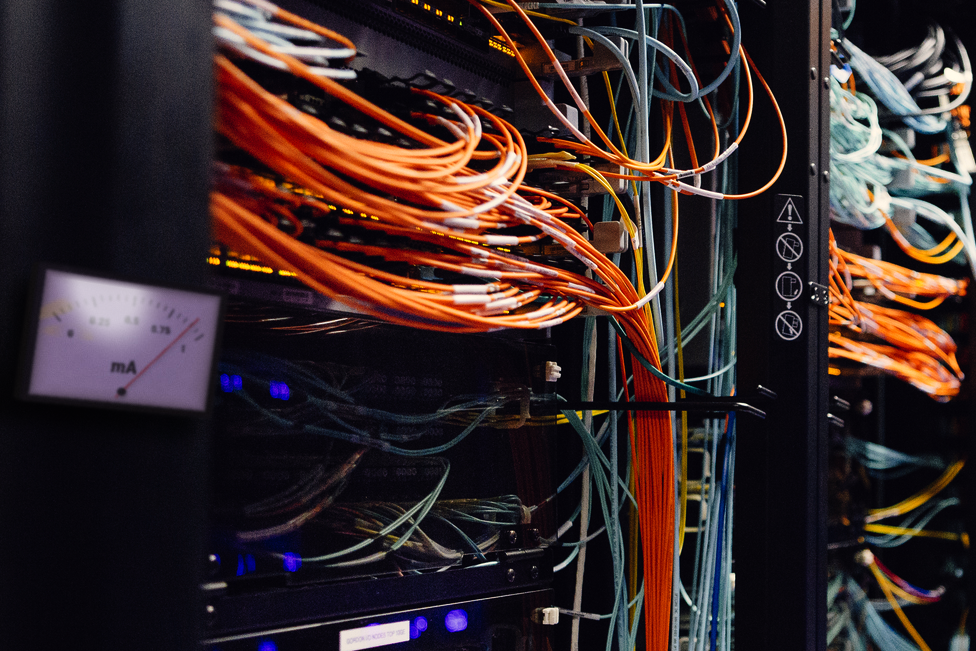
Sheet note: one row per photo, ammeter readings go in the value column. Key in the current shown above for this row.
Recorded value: 0.9 mA
